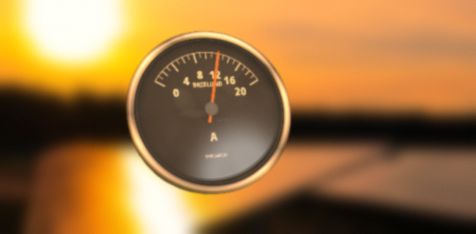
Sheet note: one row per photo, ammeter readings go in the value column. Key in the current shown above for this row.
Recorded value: 12 A
